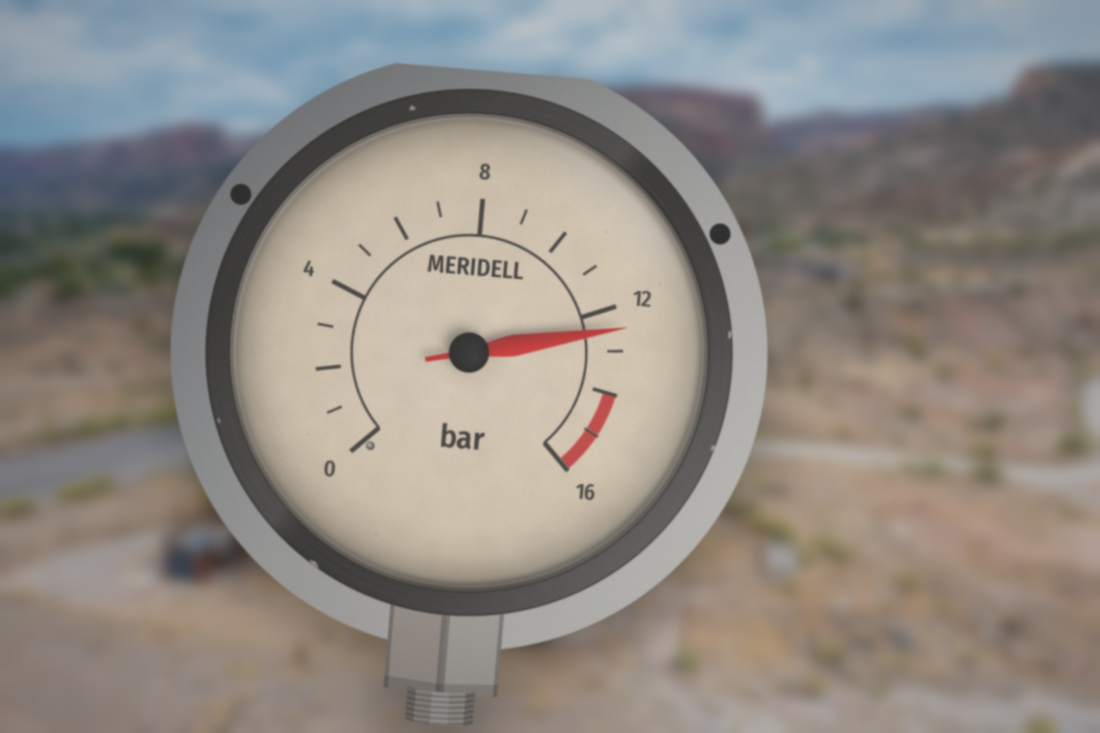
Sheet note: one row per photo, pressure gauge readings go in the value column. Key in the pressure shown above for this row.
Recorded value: 12.5 bar
